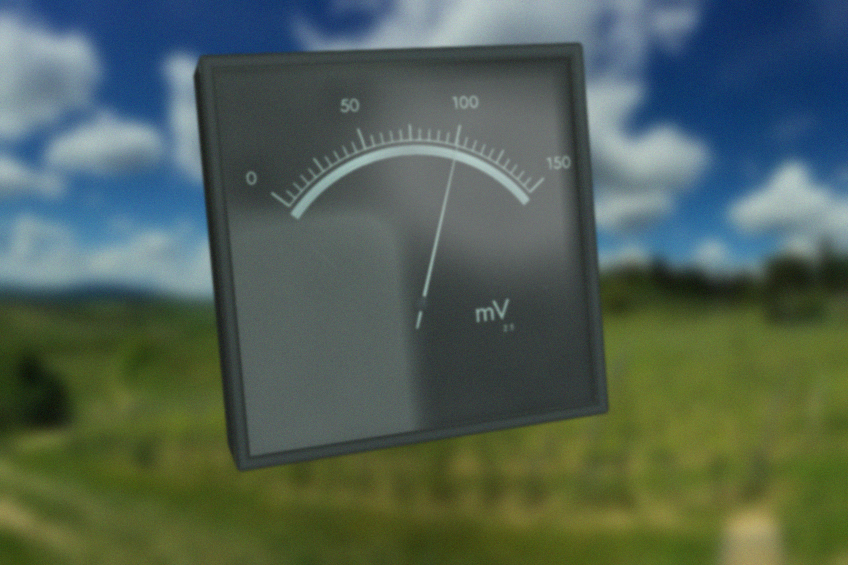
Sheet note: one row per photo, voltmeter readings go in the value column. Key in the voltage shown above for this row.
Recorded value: 100 mV
